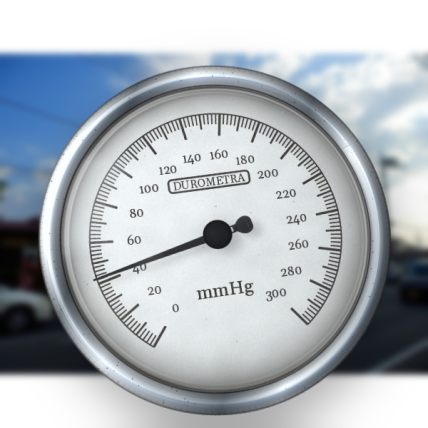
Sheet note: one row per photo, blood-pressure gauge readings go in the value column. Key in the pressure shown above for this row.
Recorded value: 42 mmHg
